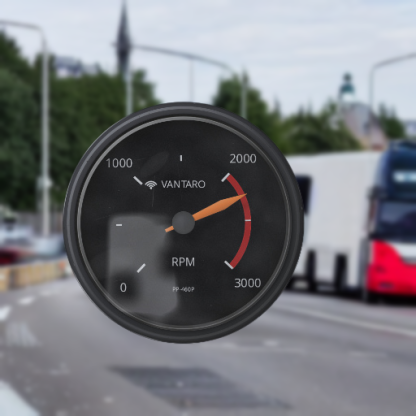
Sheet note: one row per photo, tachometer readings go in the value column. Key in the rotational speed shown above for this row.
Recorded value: 2250 rpm
